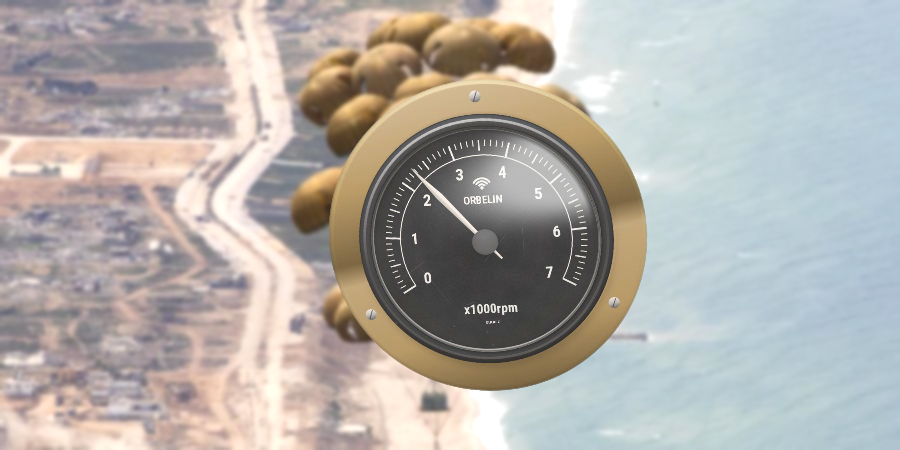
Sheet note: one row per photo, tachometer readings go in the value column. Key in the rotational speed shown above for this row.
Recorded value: 2300 rpm
